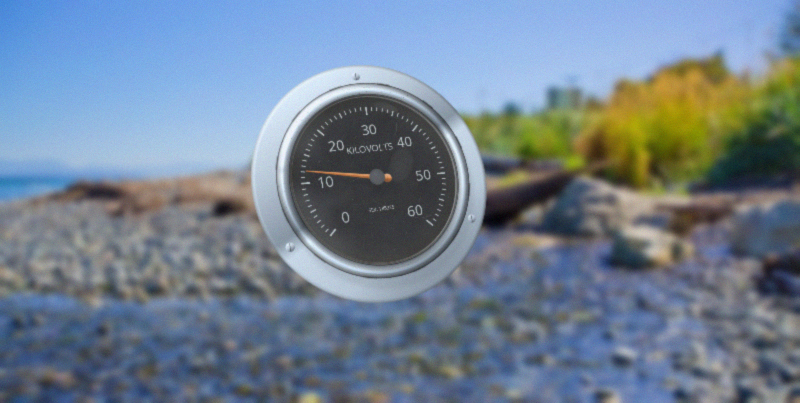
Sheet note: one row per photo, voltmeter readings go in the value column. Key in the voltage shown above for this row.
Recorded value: 12 kV
